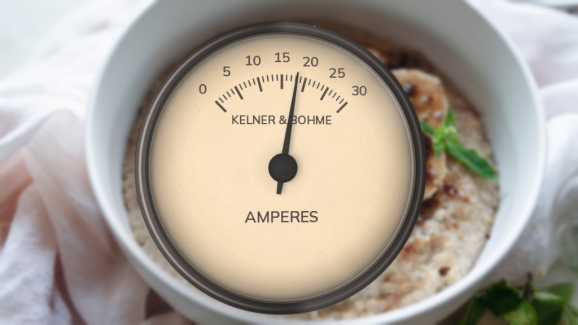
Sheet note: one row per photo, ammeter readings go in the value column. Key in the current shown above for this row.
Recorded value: 18 A
